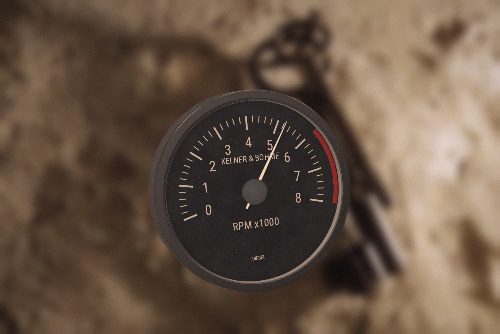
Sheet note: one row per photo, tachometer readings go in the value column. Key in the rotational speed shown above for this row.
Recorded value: 5200 rpm
